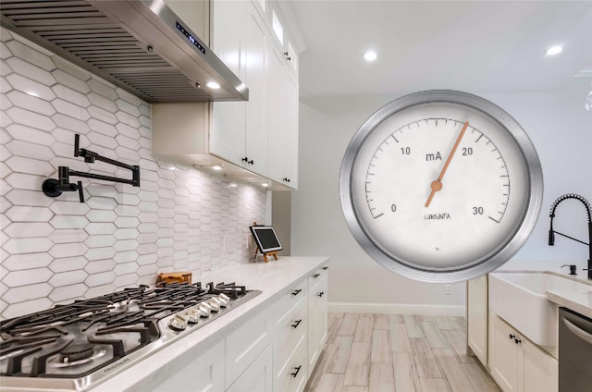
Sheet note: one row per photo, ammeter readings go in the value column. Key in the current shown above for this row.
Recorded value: 18 mA
